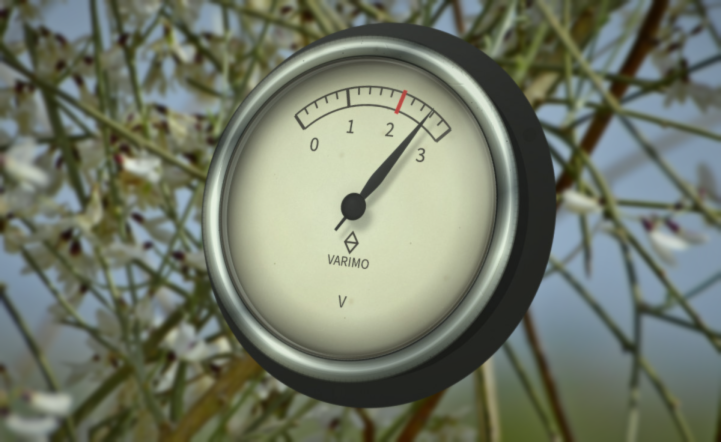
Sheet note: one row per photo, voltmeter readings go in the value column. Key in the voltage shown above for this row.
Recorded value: 2.6 V
